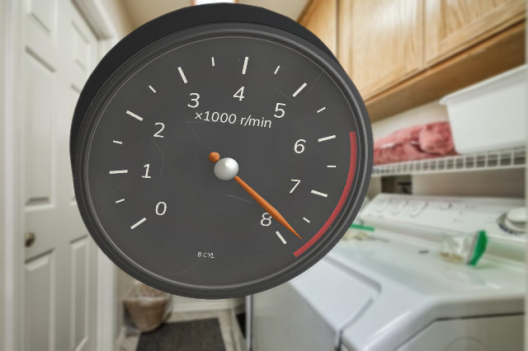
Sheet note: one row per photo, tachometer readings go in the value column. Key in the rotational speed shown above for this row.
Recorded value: 7750 rpm
